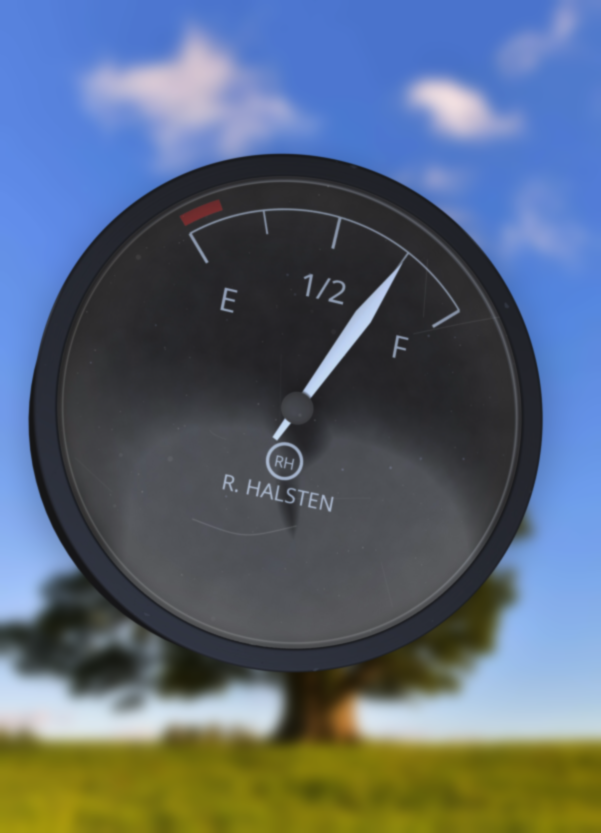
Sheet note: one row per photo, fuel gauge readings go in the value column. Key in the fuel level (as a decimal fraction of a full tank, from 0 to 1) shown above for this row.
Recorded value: 0.75
